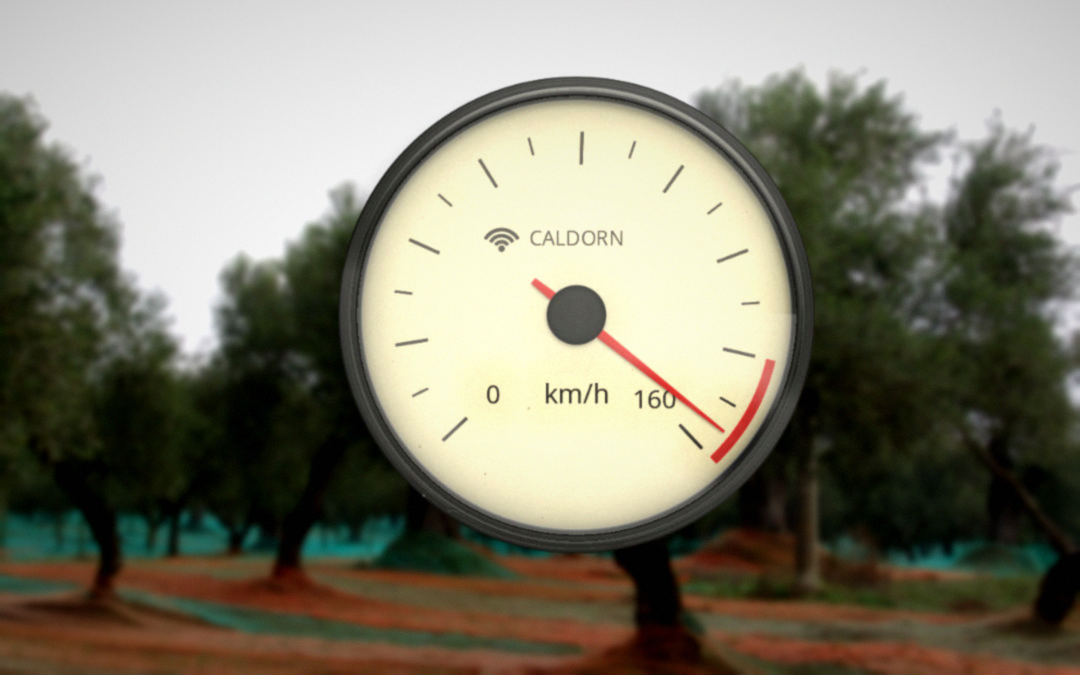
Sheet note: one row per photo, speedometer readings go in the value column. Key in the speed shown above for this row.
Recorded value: 155 km/h
